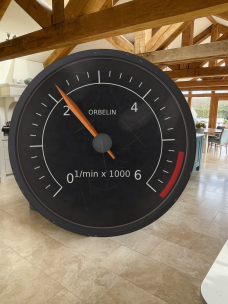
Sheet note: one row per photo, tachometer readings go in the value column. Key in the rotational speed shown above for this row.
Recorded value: 2200 rpm
